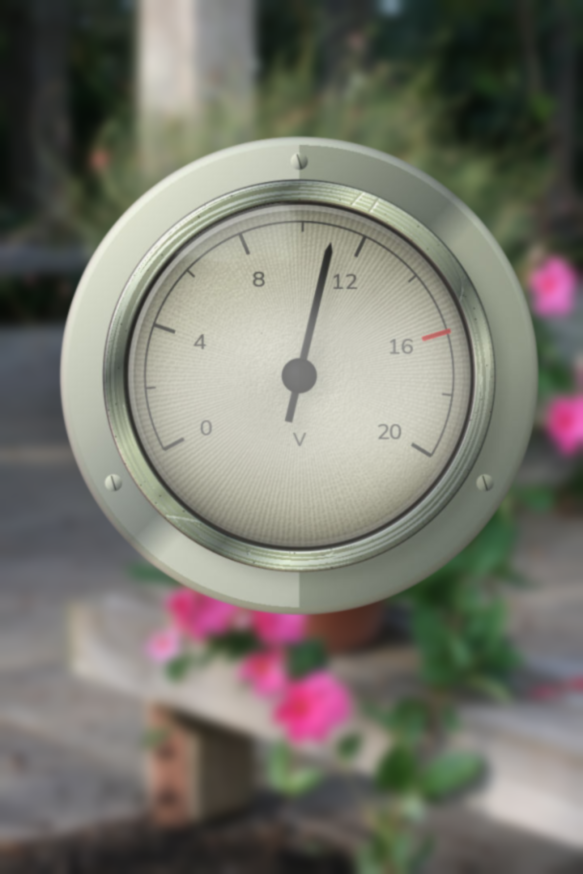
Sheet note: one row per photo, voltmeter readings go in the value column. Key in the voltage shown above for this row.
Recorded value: 11 V
